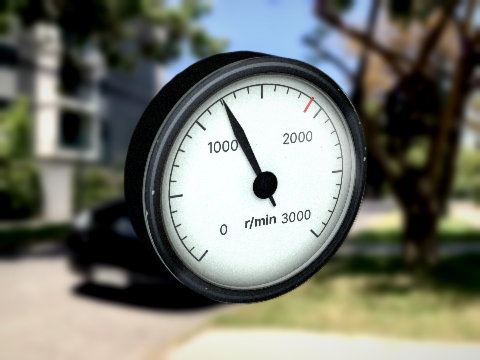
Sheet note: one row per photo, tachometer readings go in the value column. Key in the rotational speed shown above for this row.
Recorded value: 1200 rpm
